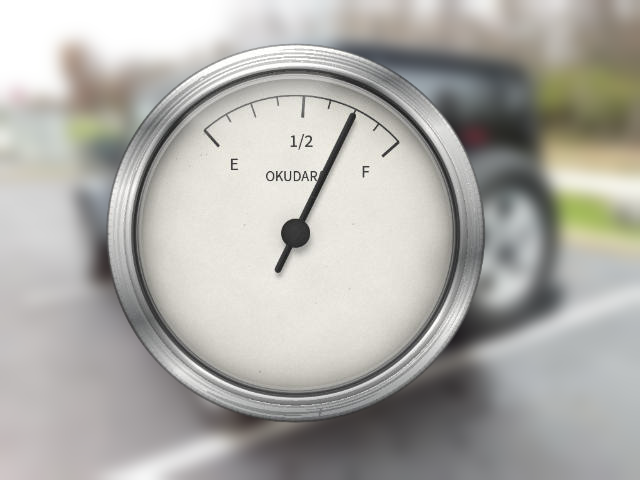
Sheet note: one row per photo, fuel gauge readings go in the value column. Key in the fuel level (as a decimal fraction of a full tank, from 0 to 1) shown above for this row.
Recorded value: 0.75
